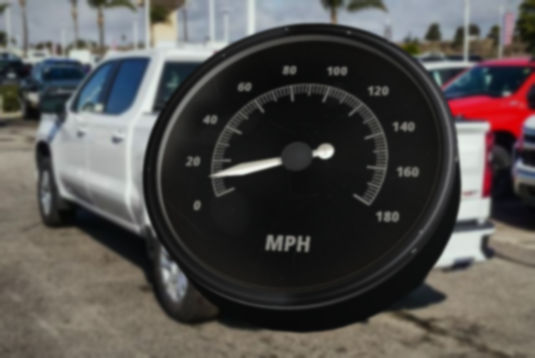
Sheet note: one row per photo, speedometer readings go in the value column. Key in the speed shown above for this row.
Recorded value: 10 mph
